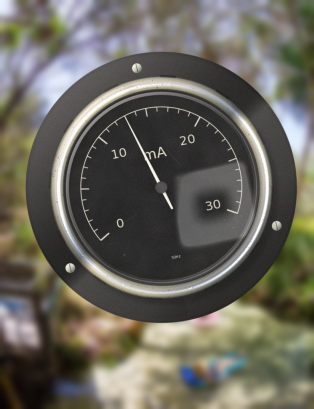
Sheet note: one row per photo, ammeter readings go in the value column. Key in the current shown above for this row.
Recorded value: 13 mA
